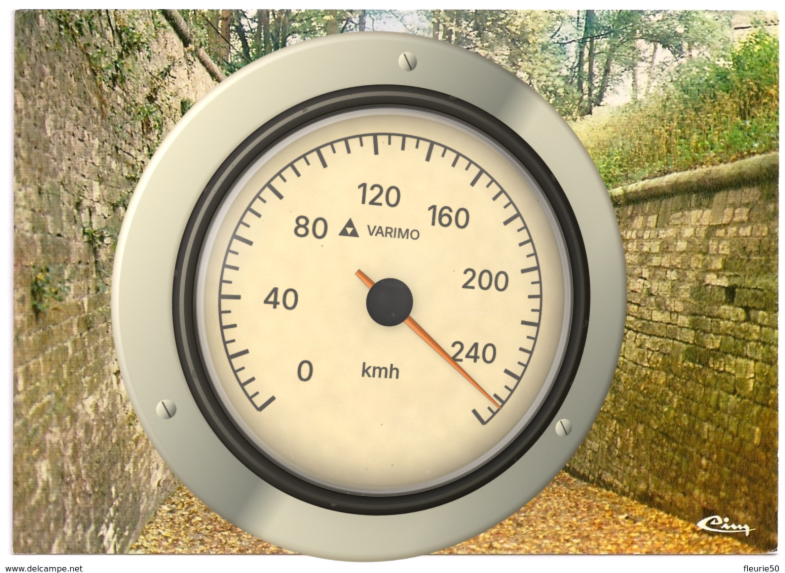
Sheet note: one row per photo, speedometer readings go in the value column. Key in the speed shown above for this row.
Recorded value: 252.5 km/h
